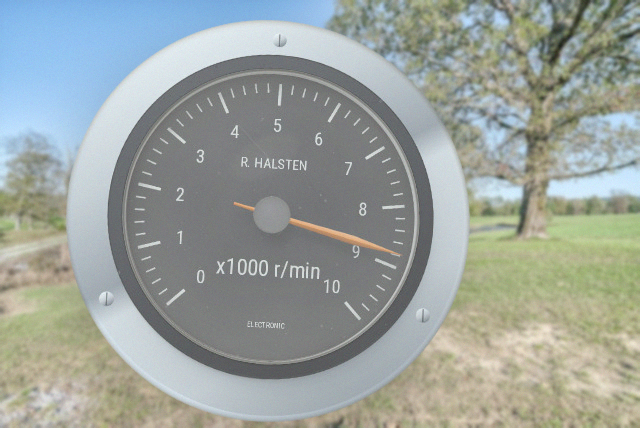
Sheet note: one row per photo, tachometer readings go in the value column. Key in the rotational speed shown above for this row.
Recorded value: 8800 rpm
